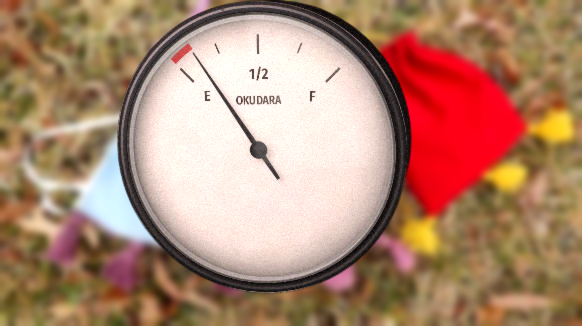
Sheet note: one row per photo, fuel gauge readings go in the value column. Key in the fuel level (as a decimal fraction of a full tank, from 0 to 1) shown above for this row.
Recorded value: 0.125
